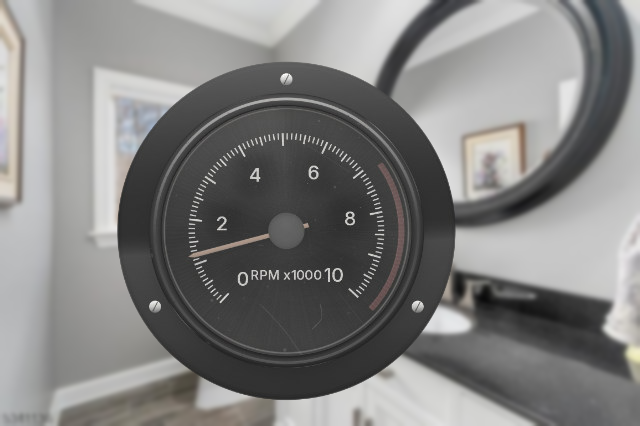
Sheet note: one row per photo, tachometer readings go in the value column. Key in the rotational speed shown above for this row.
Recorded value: 1200 rpm
